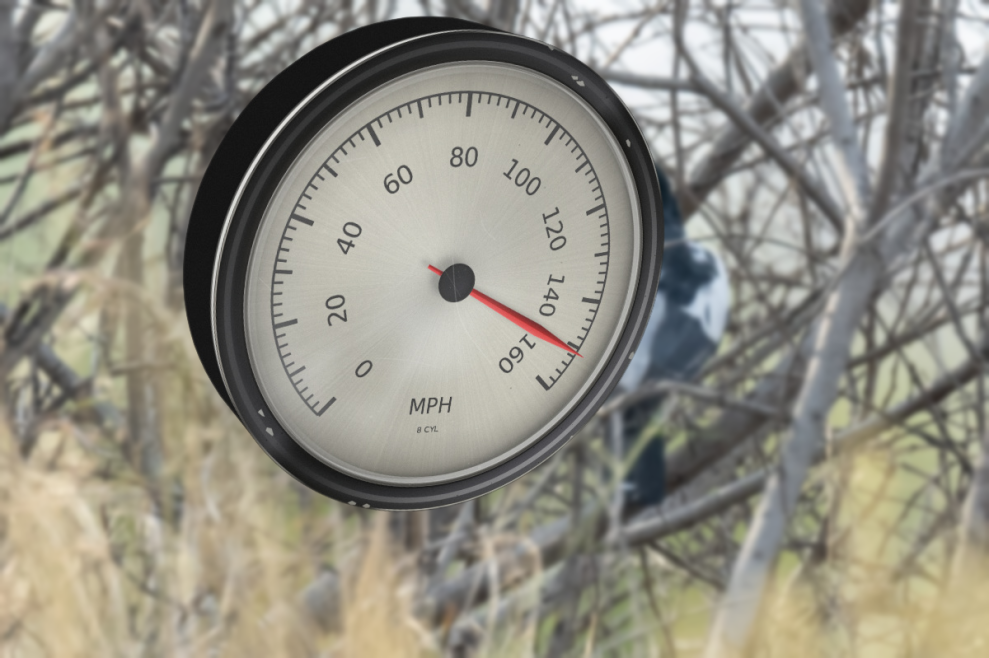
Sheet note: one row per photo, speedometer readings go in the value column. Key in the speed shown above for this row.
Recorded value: 151 mph
